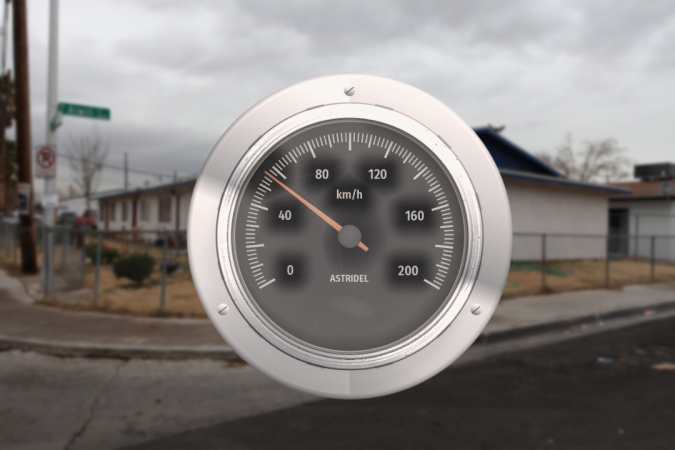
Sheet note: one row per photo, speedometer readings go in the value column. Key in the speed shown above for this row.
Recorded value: 56 km/h
